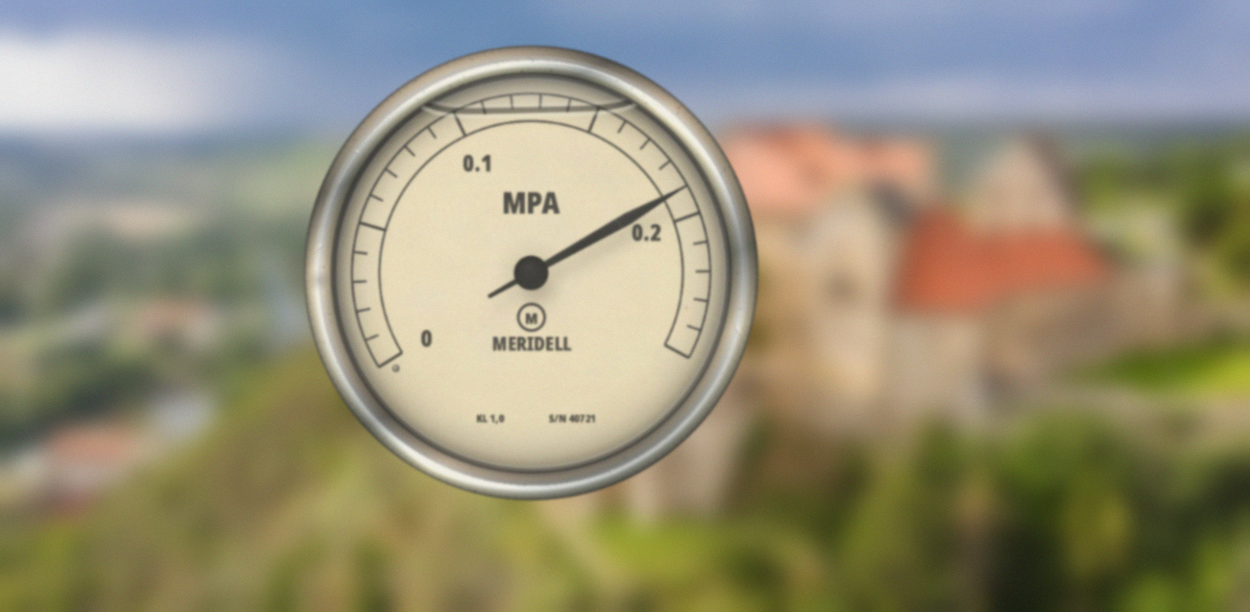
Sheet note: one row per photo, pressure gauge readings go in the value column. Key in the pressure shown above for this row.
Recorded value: 0.19 MPa
